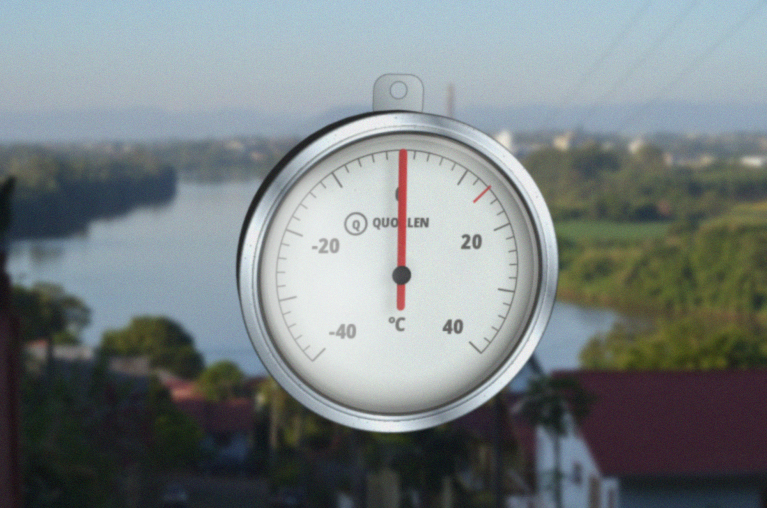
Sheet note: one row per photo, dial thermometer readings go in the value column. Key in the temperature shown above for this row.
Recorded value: 0 °C
